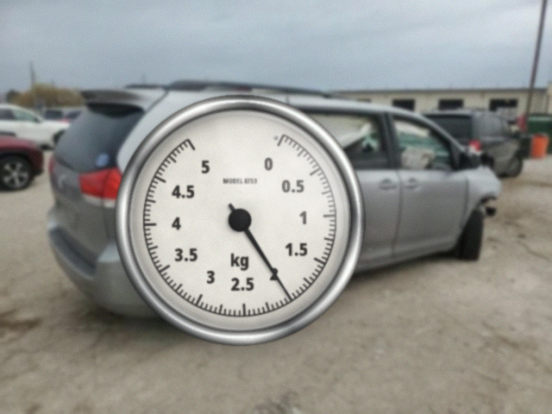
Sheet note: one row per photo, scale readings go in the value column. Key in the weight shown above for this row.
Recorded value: 2 kg
